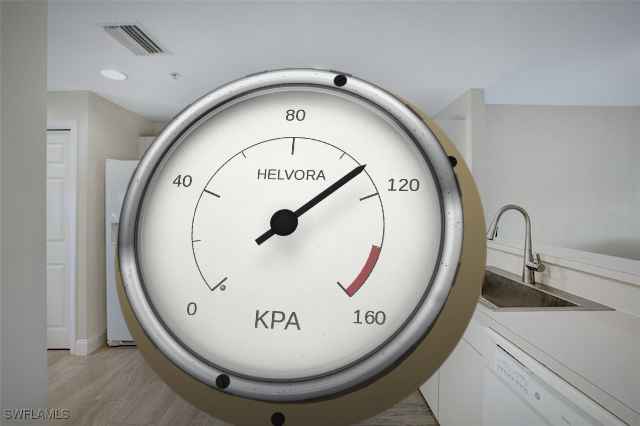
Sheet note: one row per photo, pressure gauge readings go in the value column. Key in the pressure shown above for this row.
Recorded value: 110 kPa
